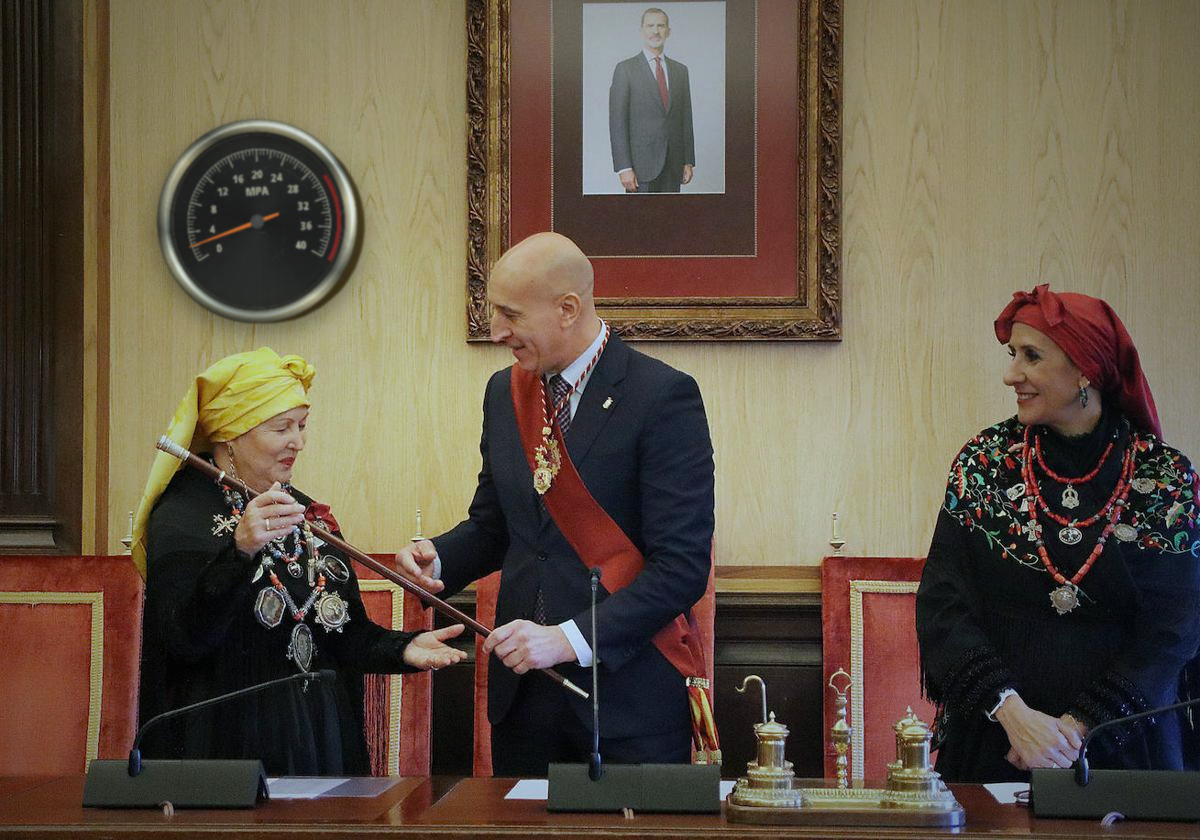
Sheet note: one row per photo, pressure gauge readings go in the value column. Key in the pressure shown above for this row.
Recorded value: 2 MPa
